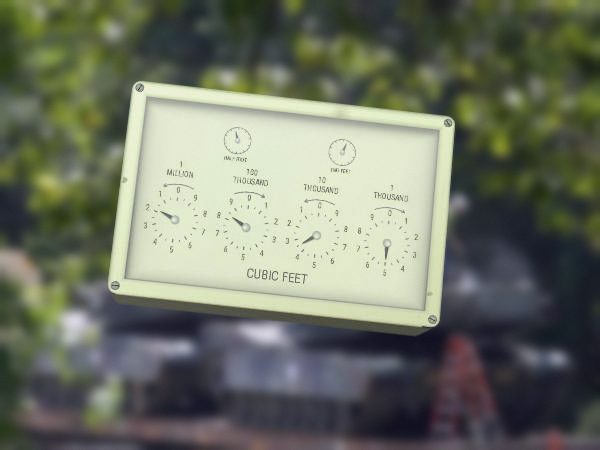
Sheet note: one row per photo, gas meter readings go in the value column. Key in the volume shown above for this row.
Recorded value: 183500 ft³
